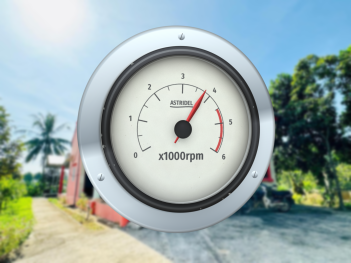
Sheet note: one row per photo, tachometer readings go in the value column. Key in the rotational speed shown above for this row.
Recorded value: 3750 rpm
